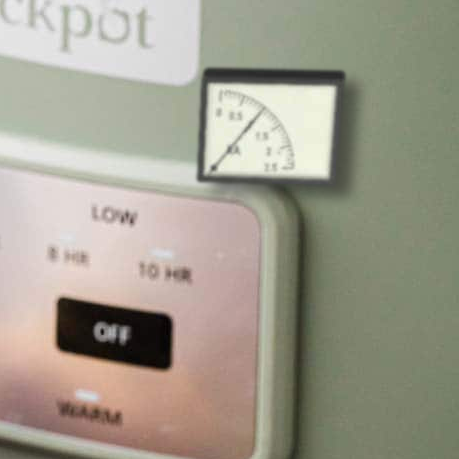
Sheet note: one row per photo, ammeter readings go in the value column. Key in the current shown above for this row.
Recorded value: 1 kA
